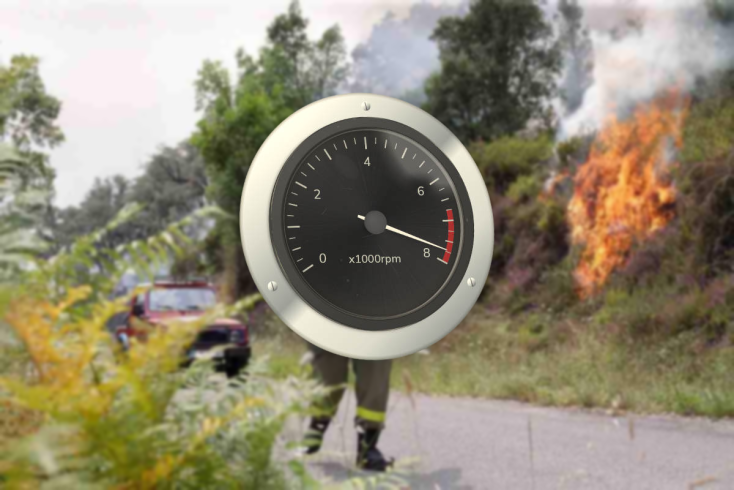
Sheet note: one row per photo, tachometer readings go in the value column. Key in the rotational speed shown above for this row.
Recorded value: 7750 rpm
